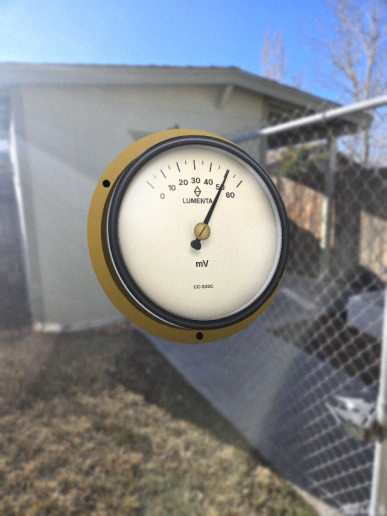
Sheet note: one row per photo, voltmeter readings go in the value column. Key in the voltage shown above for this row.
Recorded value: 50 mV
